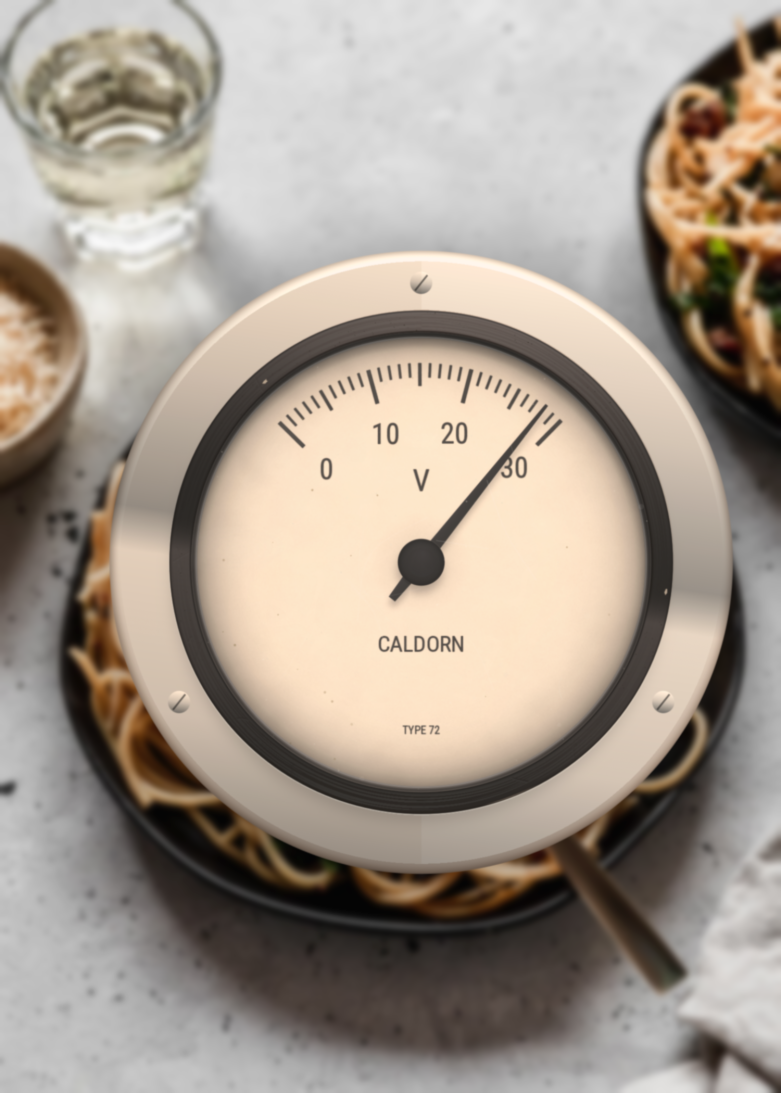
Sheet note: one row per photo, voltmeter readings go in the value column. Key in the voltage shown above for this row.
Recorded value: 28 V
